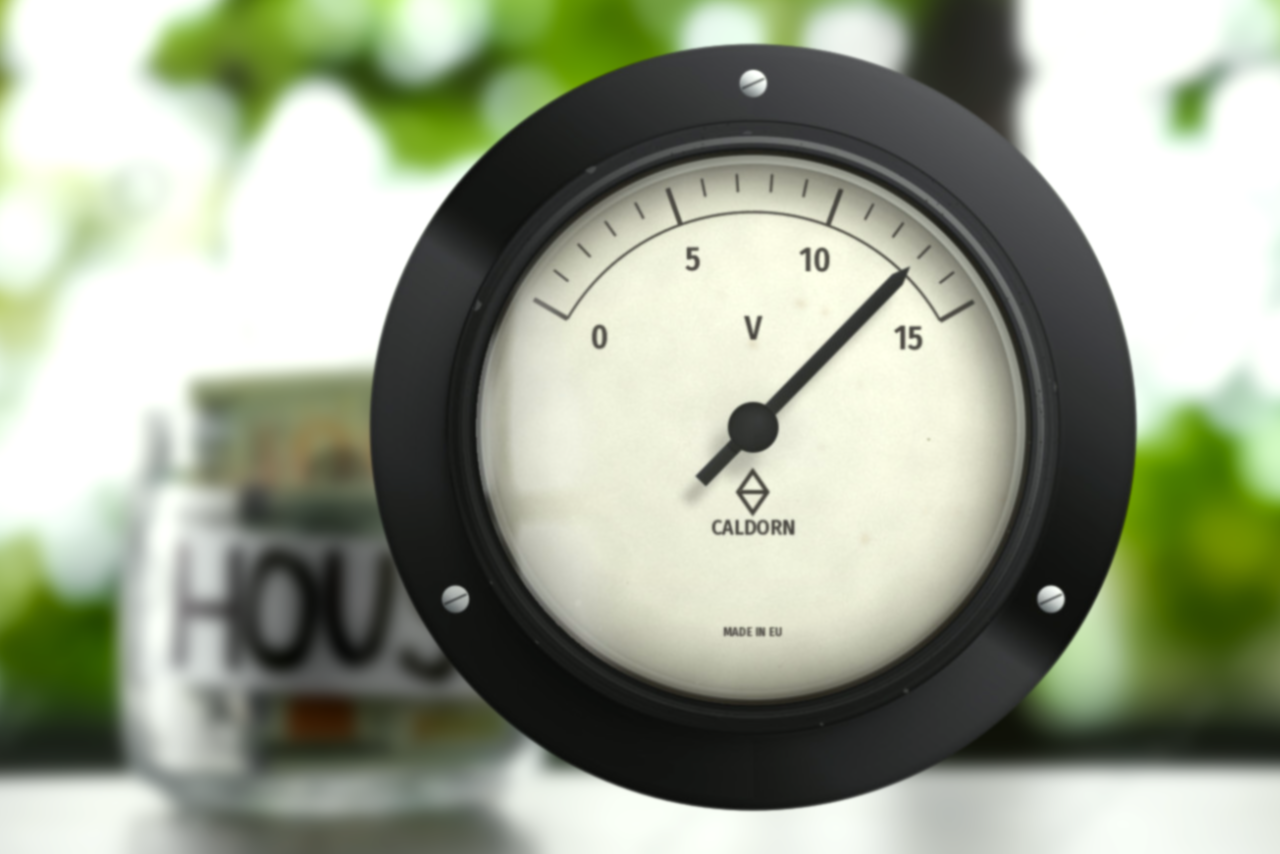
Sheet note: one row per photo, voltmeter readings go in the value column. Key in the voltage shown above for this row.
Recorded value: 13 V
